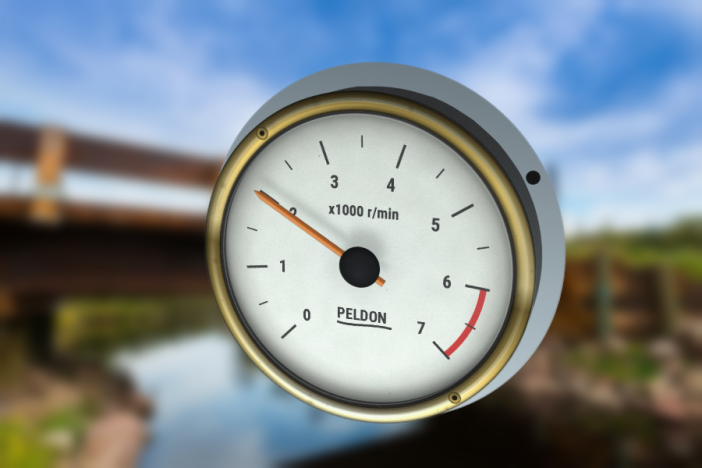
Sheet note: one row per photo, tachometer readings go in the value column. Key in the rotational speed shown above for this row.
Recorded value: 2000 rpm
